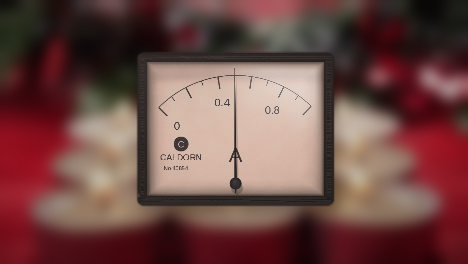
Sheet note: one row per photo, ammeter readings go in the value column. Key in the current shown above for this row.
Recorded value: 0.5 A
